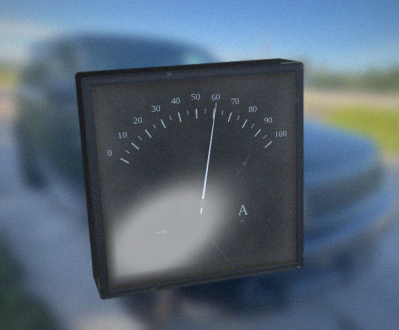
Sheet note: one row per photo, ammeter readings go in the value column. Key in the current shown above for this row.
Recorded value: 60 A
